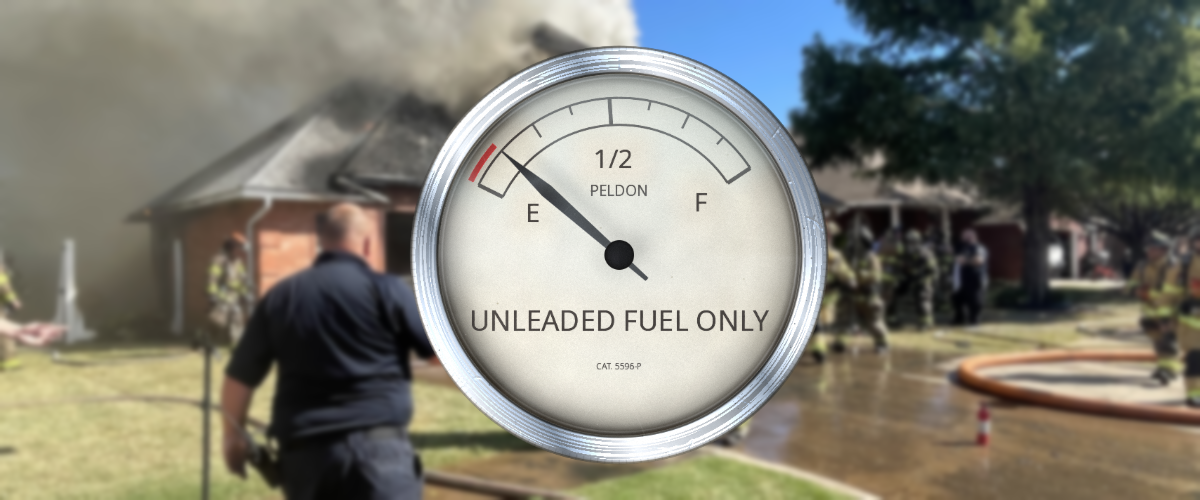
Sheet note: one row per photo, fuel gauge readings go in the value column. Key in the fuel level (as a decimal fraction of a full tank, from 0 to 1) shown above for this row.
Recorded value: 0.125
